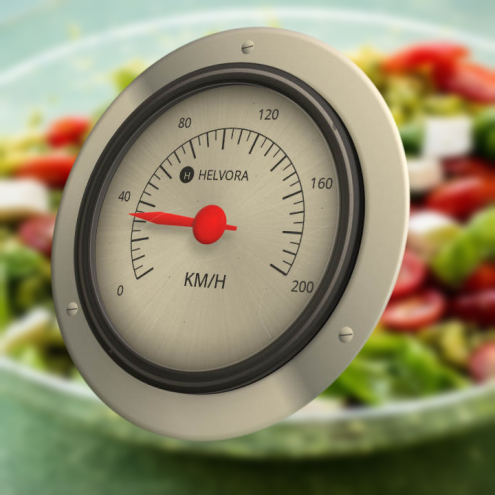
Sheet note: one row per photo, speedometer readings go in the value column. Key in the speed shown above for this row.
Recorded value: 32.5 km/h
